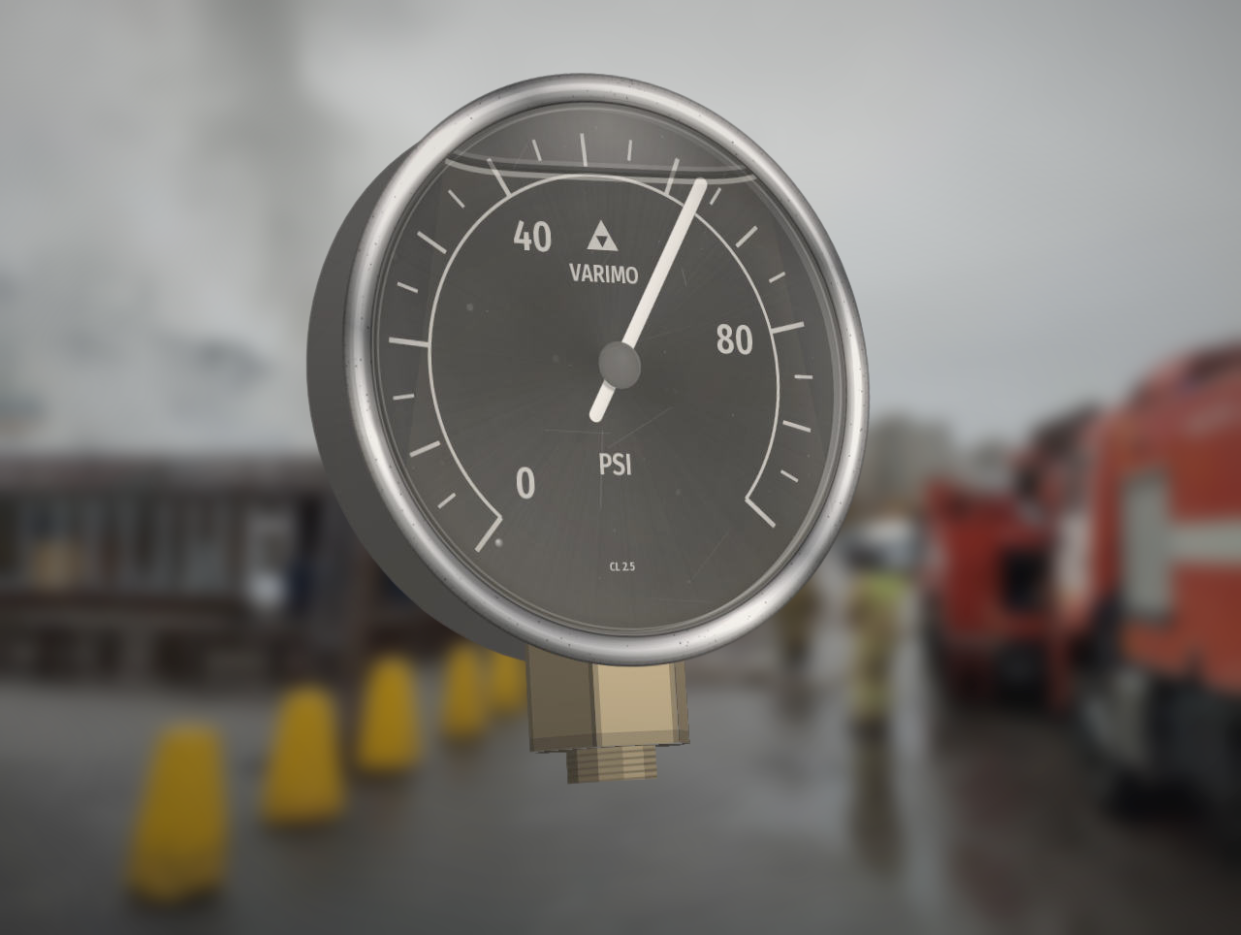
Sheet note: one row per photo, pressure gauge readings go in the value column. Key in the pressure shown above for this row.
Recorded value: 62.5 psi
